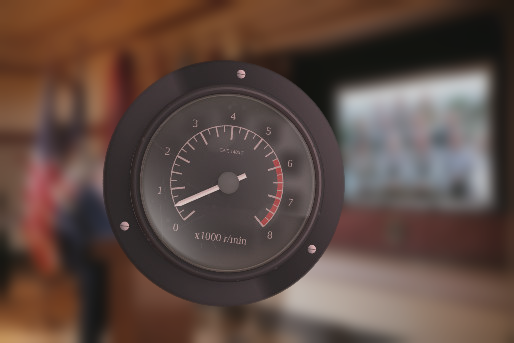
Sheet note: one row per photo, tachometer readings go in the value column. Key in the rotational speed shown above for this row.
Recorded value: 500 rpm
